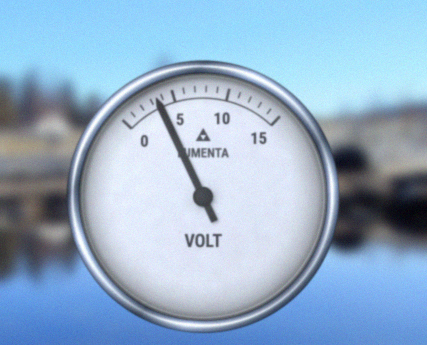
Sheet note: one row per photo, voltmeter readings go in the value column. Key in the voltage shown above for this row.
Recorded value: 3.5 V
